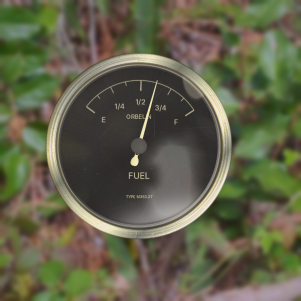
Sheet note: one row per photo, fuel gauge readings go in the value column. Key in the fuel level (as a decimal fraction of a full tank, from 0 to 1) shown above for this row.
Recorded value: 0.625
